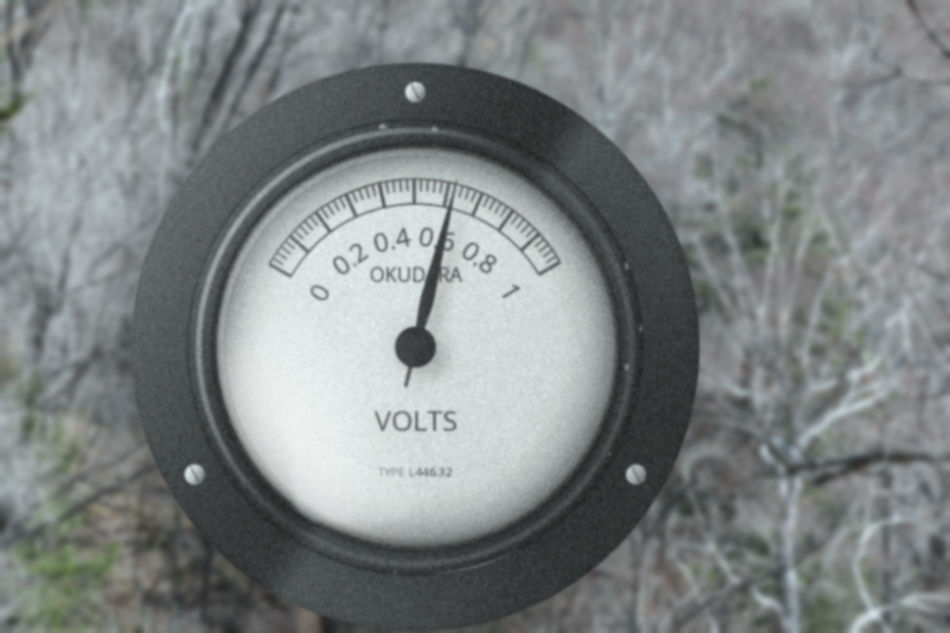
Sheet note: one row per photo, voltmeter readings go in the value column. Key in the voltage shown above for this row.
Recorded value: 0.62 V
